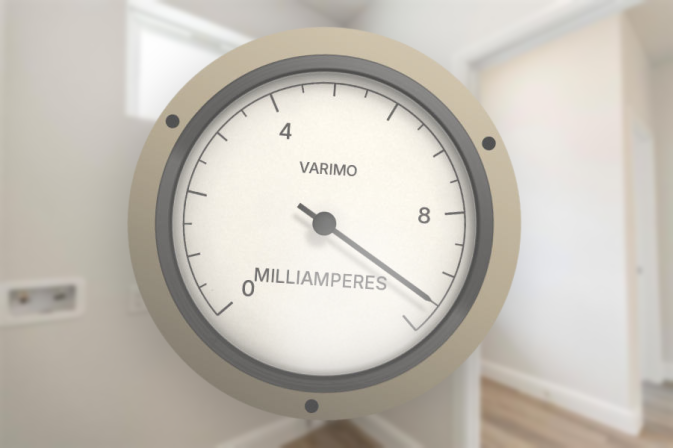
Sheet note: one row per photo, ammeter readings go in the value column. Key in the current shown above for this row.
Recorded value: 9.5 mA
